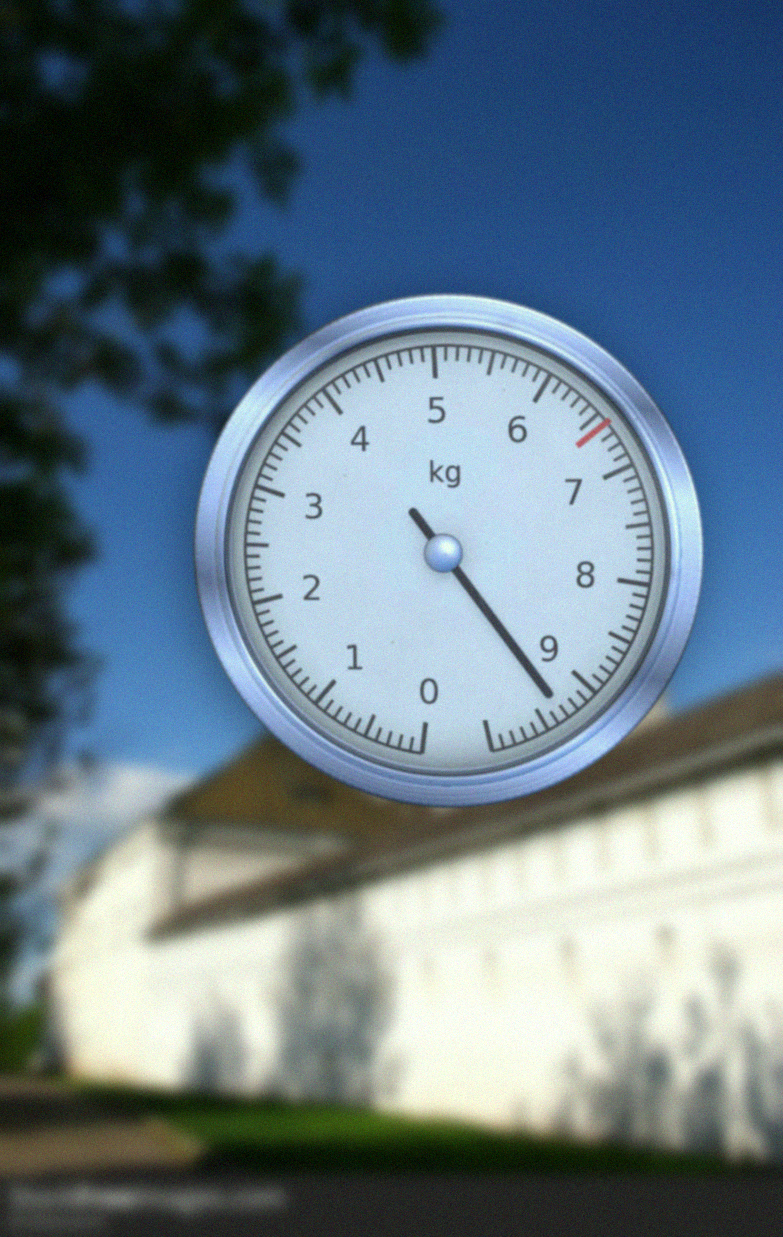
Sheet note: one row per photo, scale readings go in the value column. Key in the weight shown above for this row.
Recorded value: 9.3 kg
